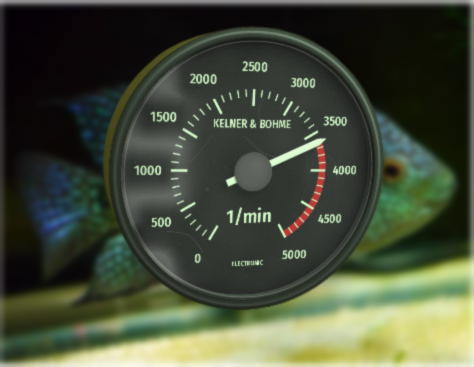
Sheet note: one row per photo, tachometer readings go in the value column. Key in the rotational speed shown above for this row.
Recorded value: 3600 rpm
